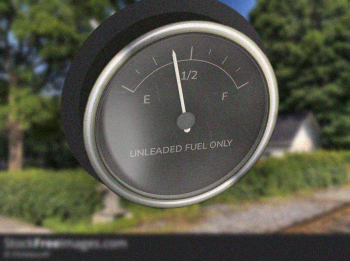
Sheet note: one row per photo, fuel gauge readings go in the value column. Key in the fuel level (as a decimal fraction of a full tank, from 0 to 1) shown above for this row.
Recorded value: 0.375
